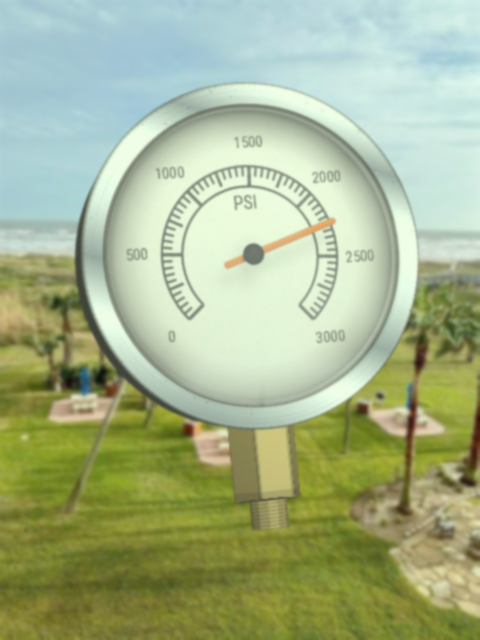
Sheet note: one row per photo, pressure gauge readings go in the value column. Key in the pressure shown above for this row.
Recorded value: 2250 psi
